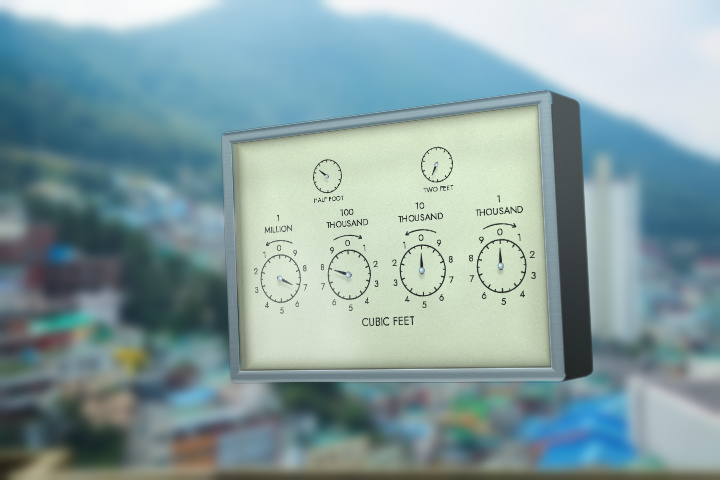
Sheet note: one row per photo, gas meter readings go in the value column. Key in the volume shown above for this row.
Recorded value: 680000 ft³
